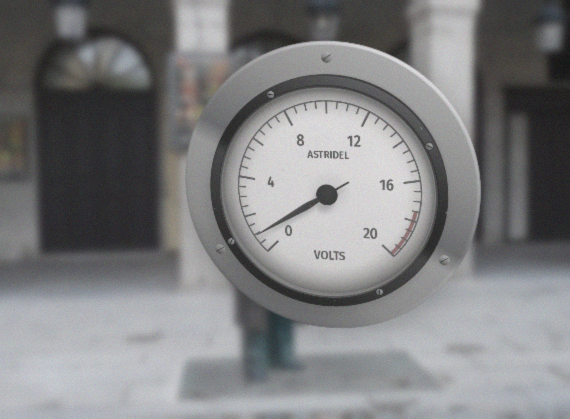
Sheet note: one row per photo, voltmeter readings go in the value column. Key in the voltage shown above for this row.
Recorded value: 1 V
